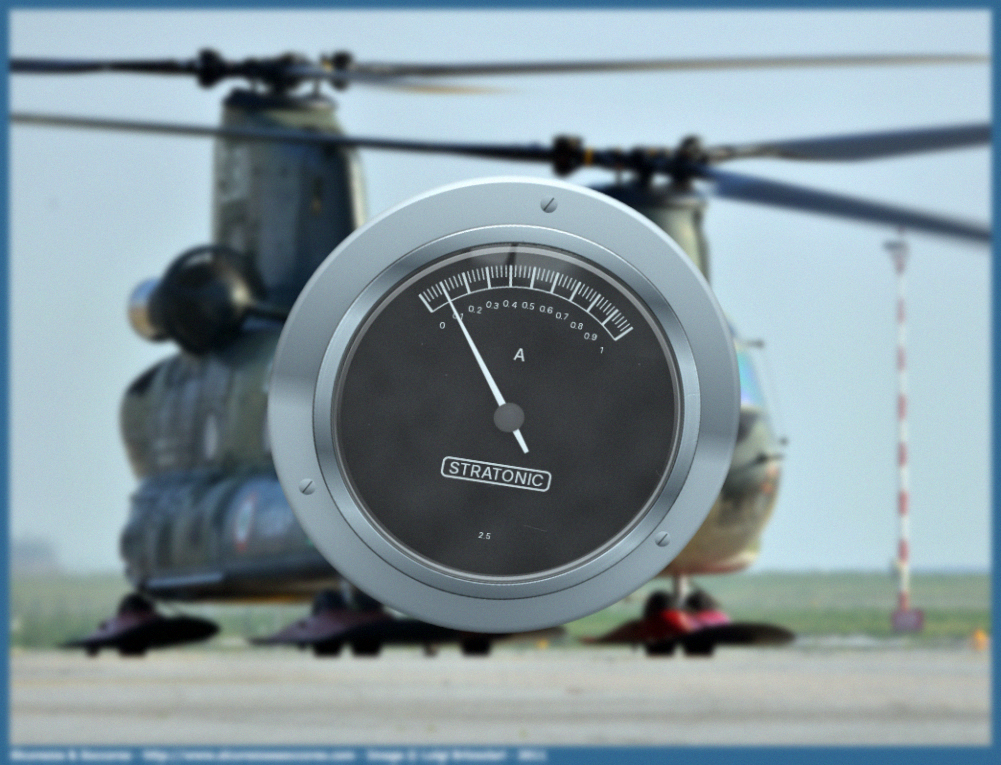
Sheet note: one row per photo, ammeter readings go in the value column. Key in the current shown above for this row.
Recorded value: 0.1 A
